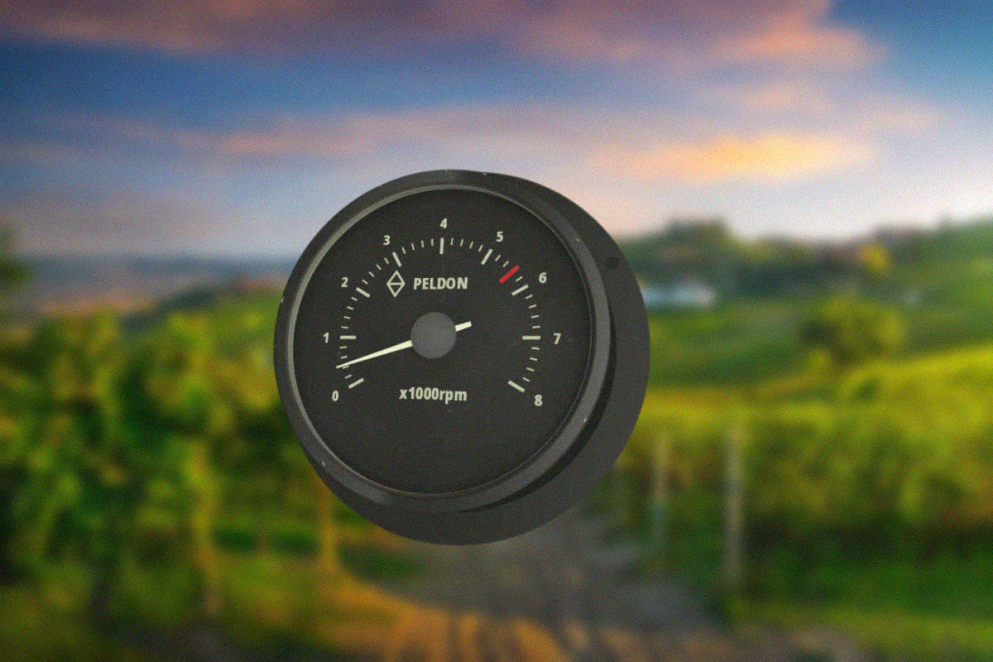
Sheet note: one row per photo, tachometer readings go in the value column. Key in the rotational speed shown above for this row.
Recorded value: 400 rpm
